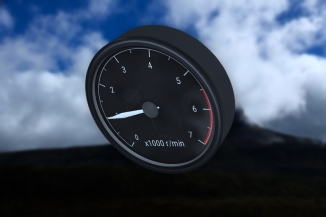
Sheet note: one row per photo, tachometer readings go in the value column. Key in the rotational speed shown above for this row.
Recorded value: 1000 rpm
